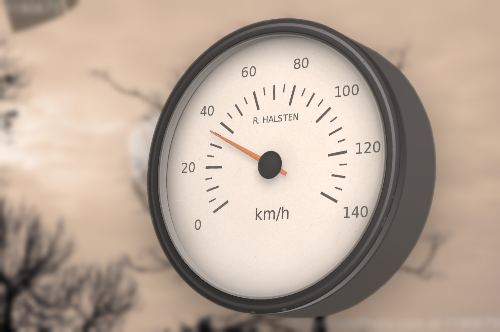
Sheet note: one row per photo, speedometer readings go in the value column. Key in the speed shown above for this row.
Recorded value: 35 km/h
